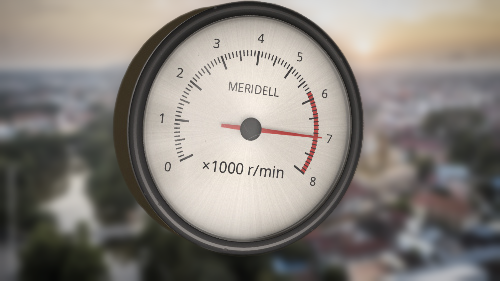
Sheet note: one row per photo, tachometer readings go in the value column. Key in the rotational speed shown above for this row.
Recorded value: 7000 rpm
